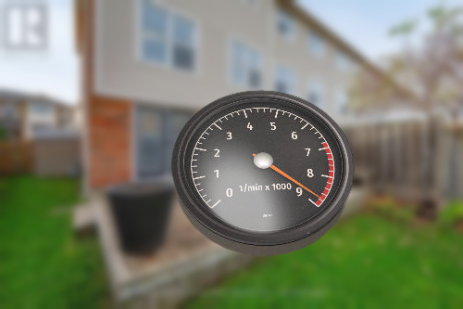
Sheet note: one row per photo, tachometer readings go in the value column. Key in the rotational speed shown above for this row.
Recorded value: 8800 rpm
